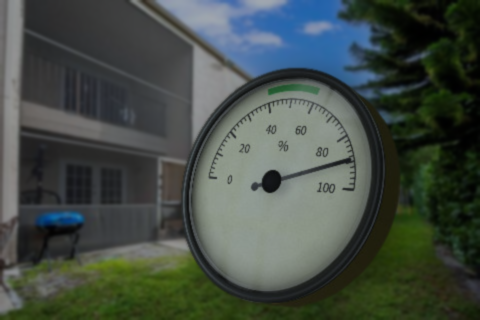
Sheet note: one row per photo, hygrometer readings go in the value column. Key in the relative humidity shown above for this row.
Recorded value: 90 %
